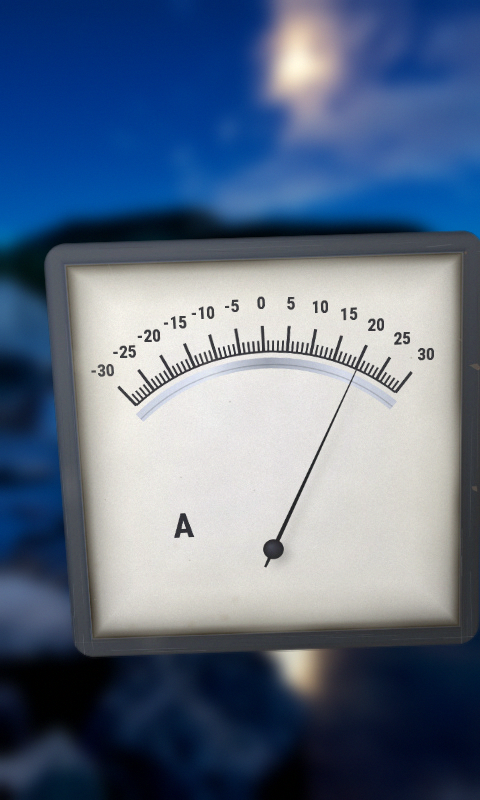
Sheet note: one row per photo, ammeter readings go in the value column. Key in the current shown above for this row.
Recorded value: 20 A
